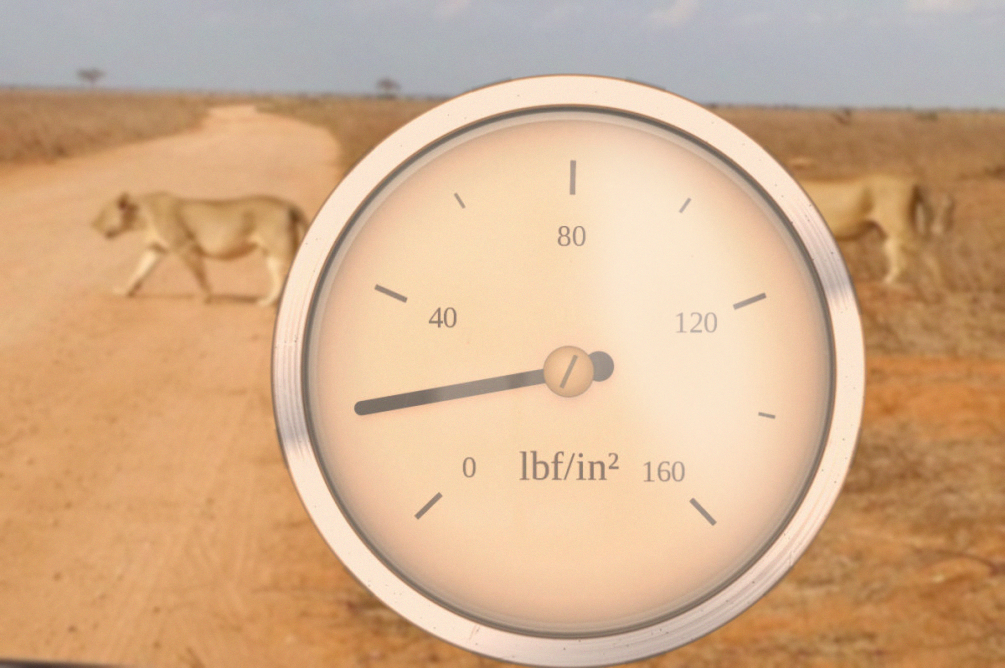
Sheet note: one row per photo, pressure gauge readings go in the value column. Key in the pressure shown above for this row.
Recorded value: 20 psi
